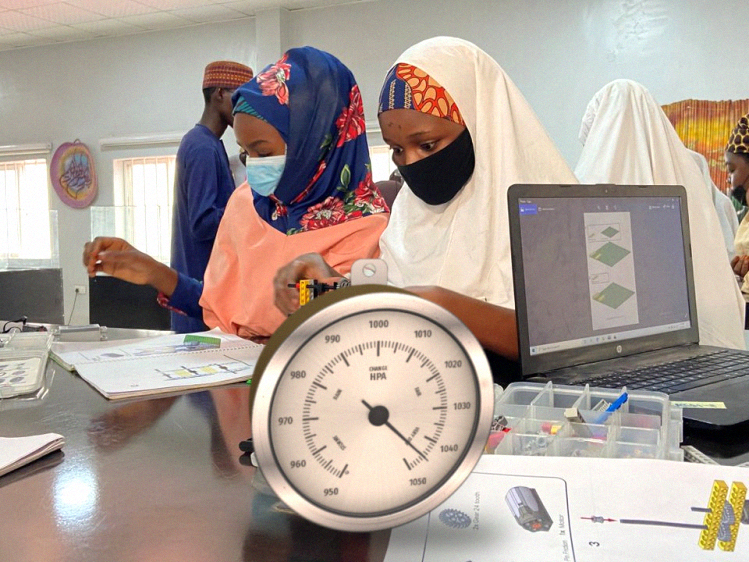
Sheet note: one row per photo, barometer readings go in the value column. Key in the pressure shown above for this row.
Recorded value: 1045 hPa
